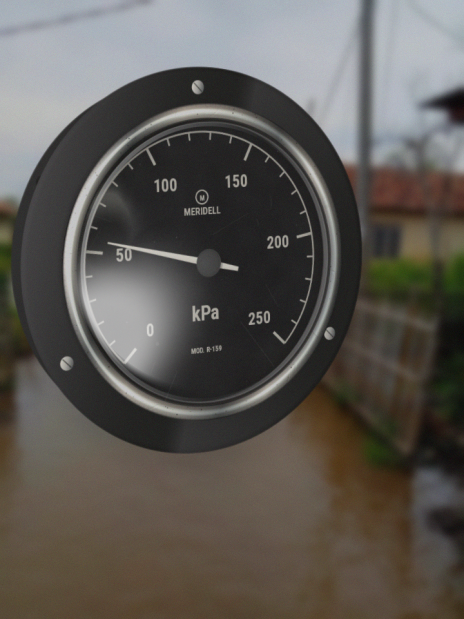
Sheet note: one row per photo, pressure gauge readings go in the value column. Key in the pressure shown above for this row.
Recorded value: 55 kPa
